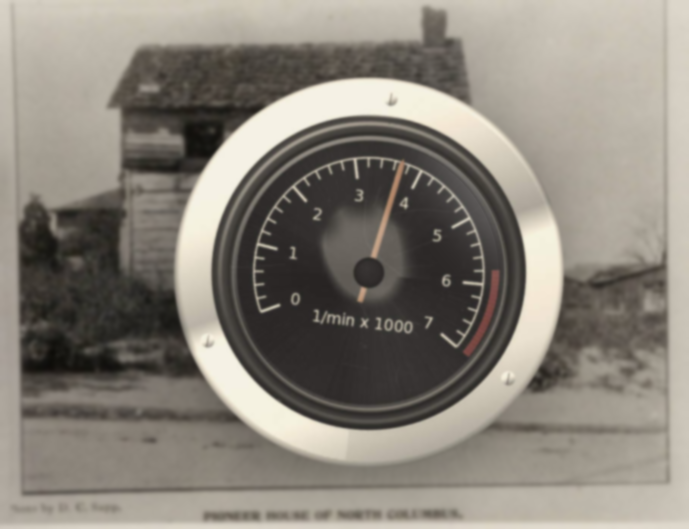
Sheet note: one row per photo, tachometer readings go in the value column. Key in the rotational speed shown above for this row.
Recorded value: 3700 rpm
